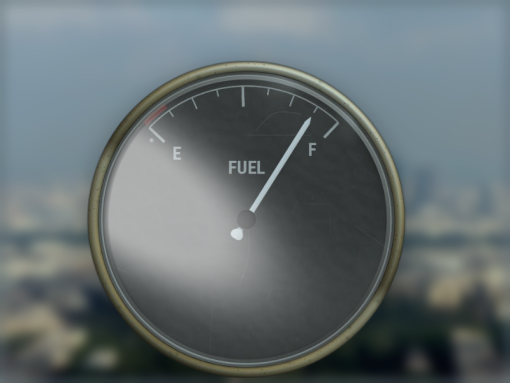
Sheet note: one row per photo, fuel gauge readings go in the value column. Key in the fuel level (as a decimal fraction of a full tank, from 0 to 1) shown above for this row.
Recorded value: 0.875
